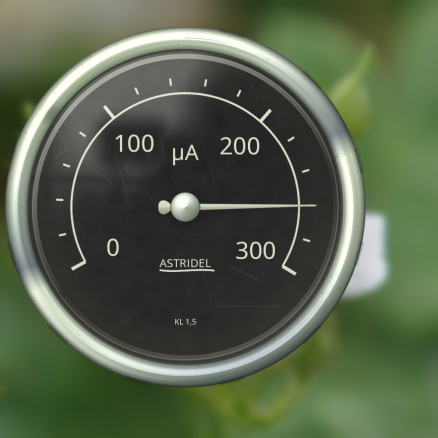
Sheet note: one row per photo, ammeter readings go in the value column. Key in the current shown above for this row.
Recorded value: 260 µA
